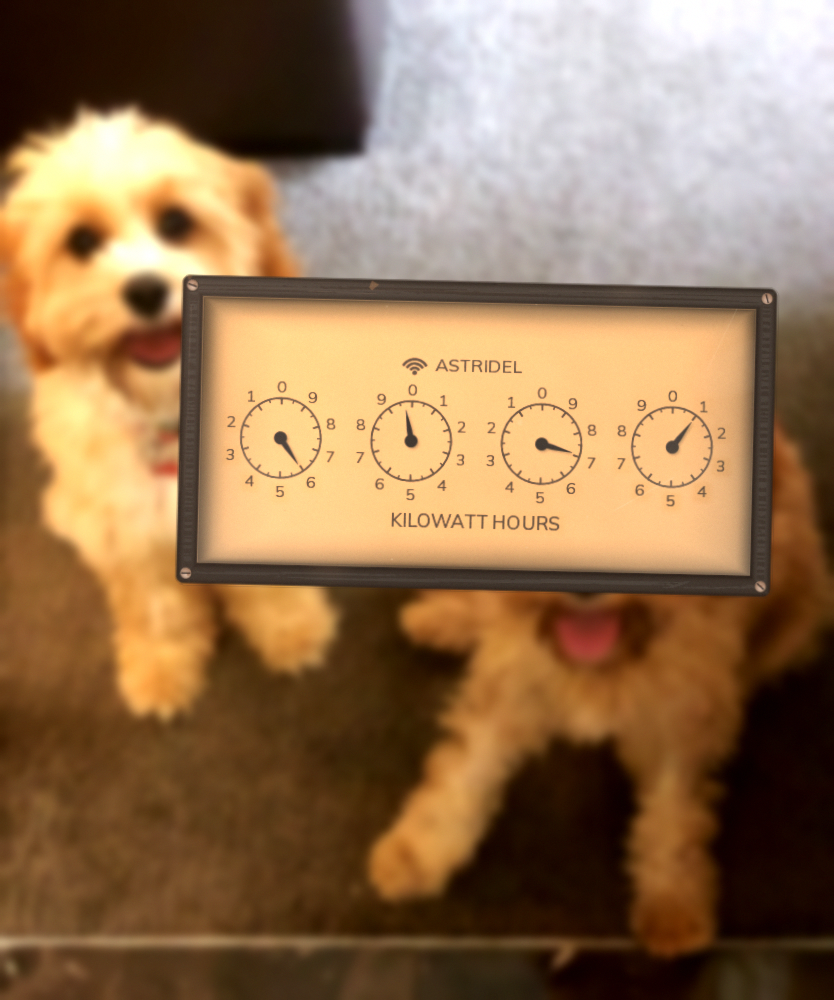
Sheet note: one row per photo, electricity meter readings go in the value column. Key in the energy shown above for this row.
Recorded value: 5971 kWh
